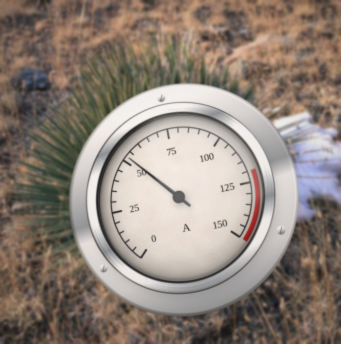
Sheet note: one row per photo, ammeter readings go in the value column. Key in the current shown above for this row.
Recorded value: 52.5 A
